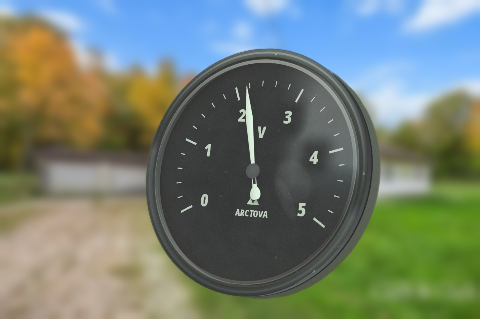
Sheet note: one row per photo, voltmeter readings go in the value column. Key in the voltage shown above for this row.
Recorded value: 2.2 V
